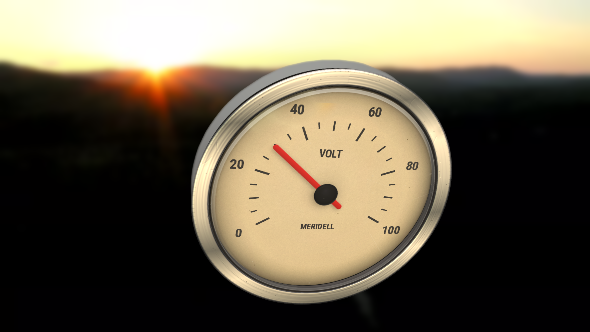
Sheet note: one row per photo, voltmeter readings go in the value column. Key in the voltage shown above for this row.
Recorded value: 30 V
